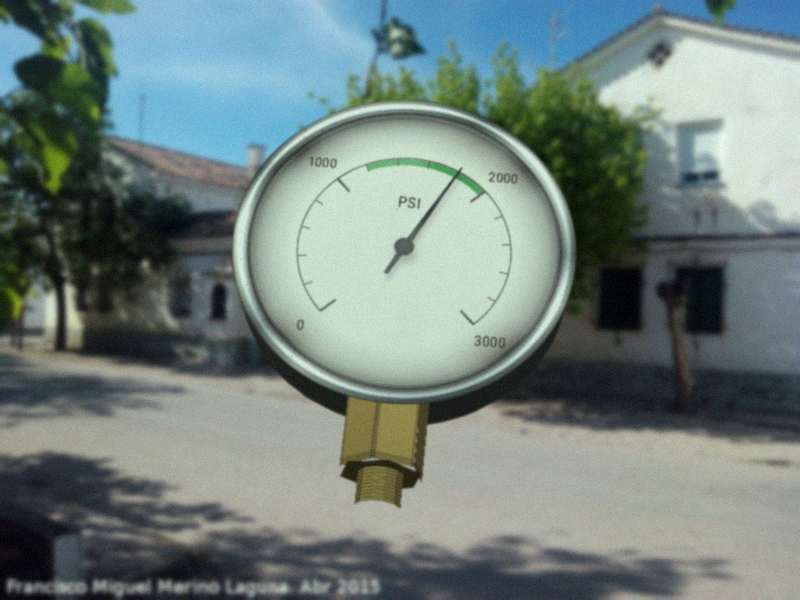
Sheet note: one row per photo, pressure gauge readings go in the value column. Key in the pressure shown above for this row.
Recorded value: 1800 psi
